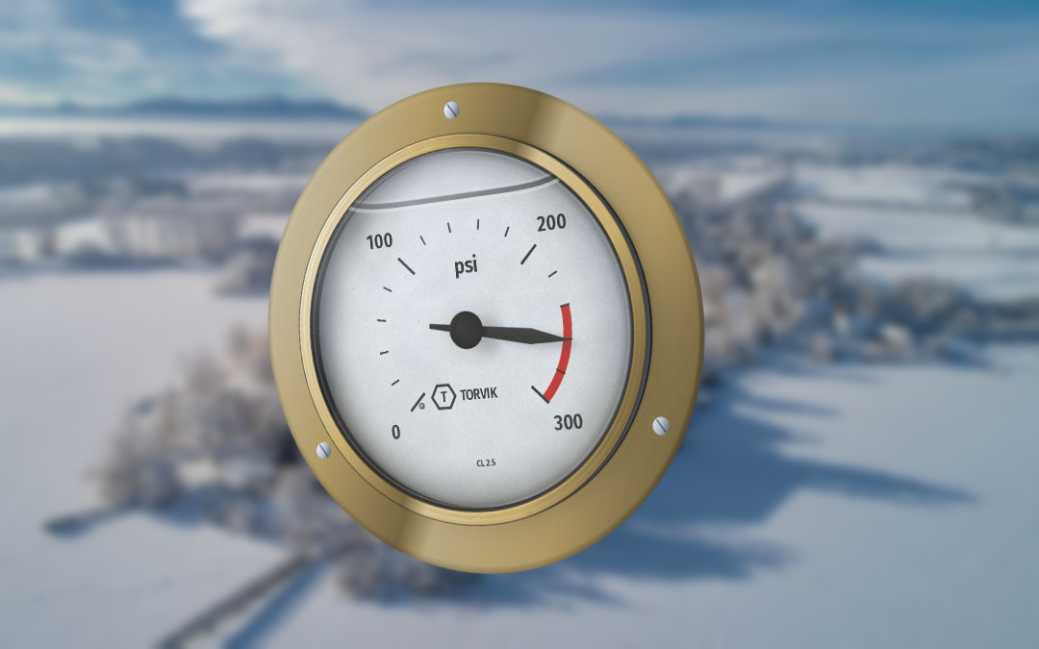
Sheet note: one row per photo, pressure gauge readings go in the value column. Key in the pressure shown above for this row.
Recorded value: 260 psi
